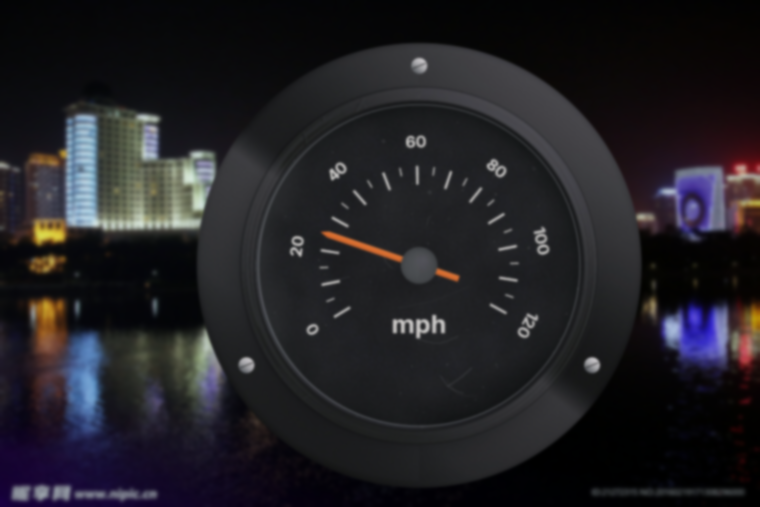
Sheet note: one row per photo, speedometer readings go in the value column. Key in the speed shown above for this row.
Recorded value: 25 mph
